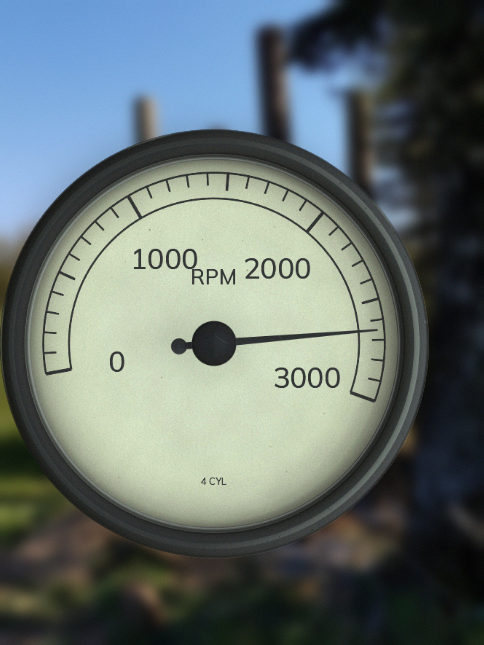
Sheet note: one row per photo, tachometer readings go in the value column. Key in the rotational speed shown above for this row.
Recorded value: 2650 rpm
